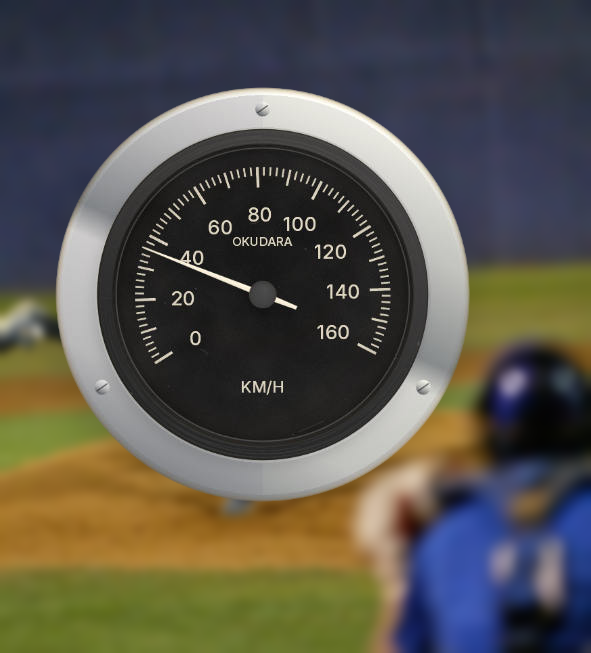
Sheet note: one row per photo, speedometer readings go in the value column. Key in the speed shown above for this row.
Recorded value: 36 km/h
